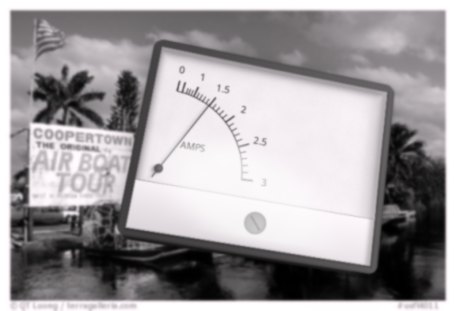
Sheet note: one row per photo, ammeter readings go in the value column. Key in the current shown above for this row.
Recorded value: 1.5 A
